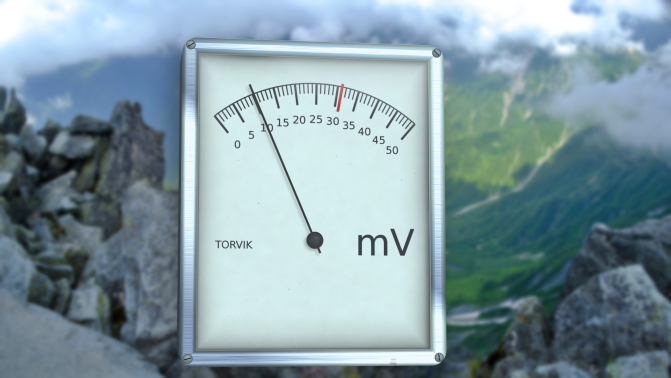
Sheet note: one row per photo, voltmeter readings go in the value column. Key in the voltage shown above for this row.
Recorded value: 10 mV
